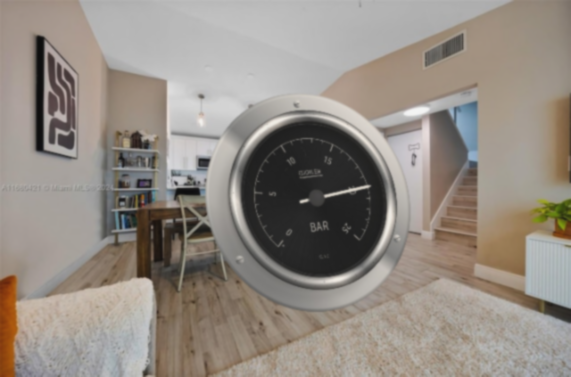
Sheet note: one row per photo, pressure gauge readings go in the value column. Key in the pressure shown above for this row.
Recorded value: 20 bar
